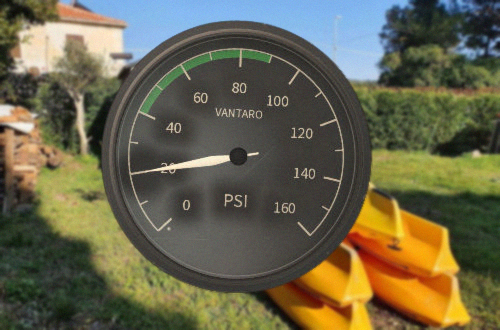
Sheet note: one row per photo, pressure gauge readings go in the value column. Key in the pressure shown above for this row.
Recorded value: 20 psi
